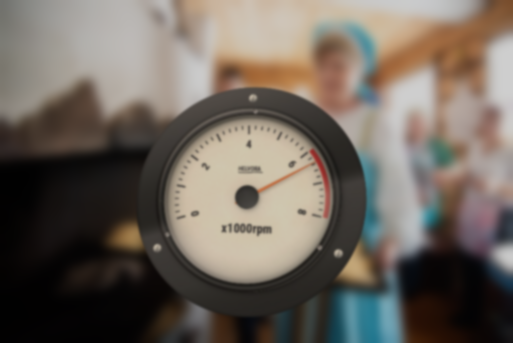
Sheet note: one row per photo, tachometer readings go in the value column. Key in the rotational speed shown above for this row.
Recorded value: 6400 rpm
